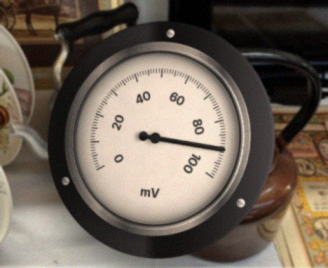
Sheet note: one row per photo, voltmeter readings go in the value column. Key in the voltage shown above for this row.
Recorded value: 90 mV
